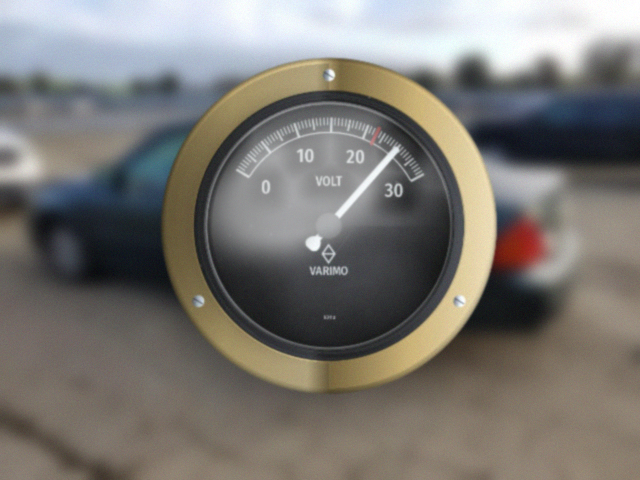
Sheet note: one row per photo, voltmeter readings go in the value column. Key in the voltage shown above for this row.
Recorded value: 25 V
